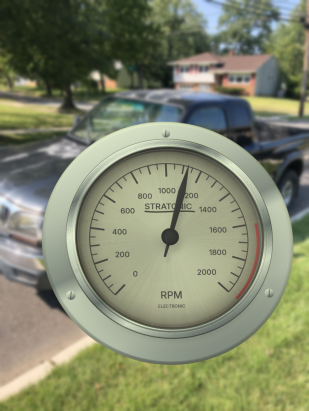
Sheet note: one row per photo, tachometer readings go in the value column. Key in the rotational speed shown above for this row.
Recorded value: 1125 rpm
